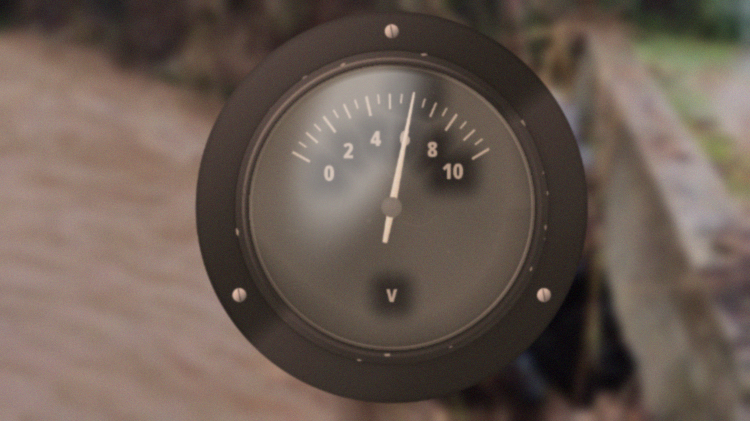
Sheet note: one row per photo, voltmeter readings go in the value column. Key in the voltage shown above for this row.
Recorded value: 6 V
